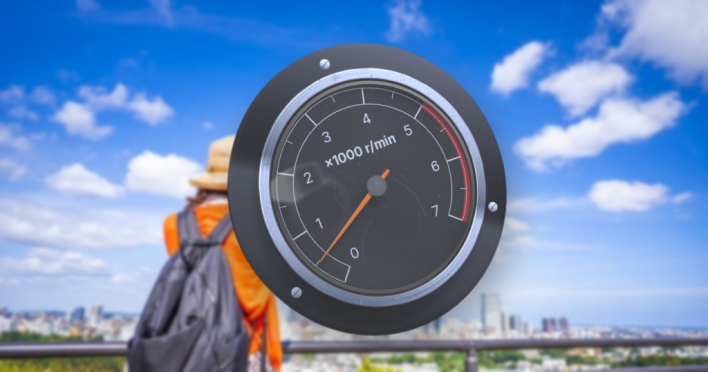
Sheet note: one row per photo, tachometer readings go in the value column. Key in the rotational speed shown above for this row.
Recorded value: 500 rpm
